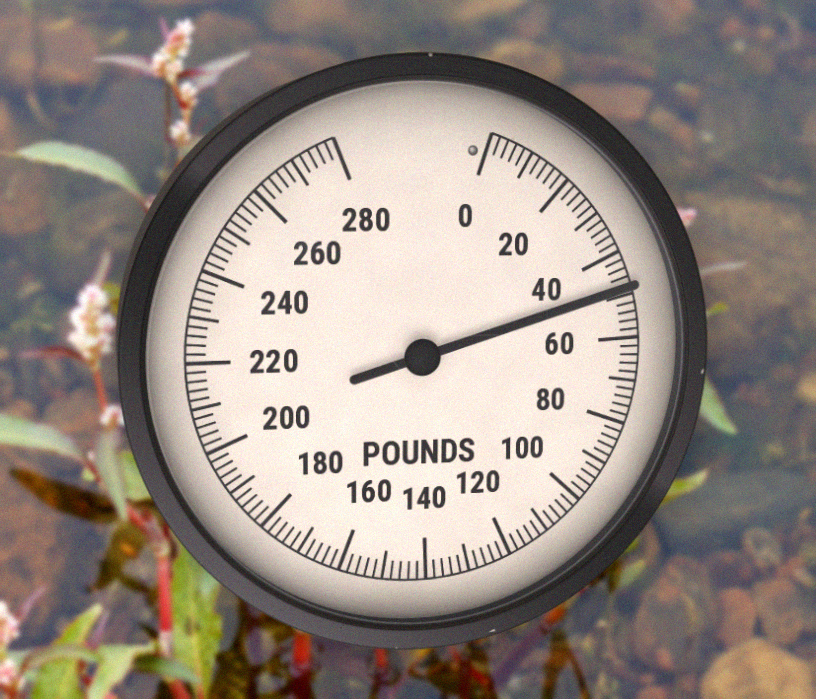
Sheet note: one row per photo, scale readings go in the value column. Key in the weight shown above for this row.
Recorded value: 48 lb
